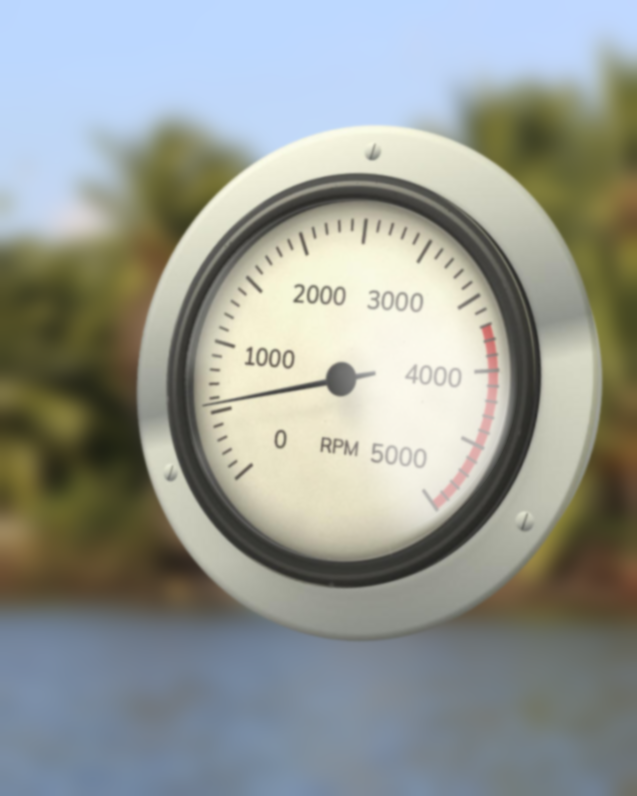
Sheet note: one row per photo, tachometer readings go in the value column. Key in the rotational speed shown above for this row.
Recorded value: 550 rpm
